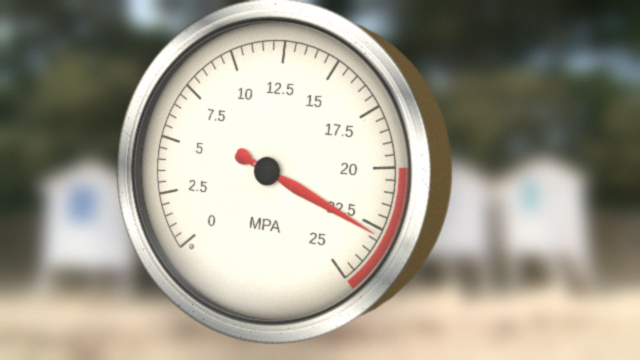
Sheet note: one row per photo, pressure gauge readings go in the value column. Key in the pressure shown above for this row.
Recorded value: 22.75 MPa
